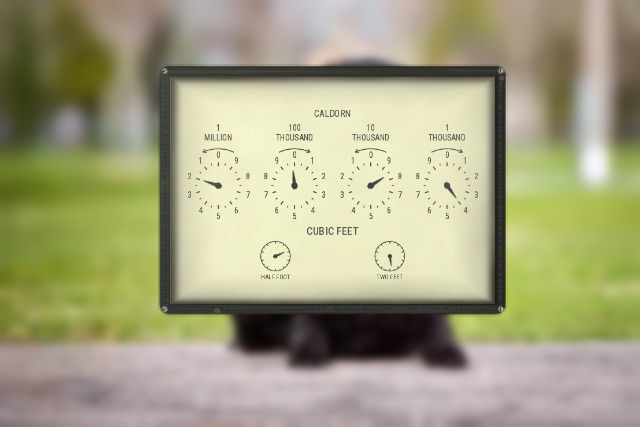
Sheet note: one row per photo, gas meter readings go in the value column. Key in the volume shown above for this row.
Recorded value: 198400 ft³
